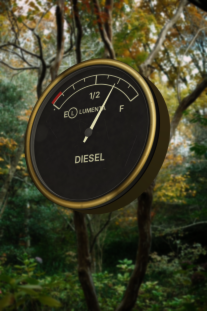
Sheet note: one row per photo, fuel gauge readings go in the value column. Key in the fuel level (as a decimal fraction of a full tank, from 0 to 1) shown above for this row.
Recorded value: 0.75
